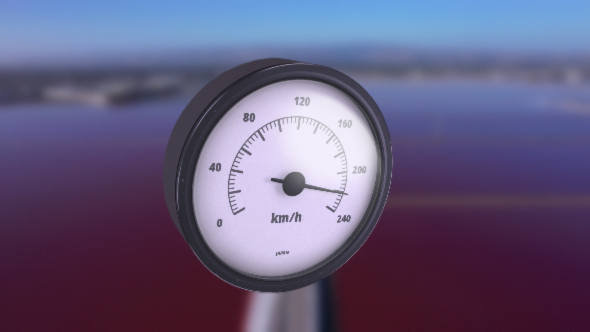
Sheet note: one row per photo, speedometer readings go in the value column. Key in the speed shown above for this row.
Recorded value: 220 km/h
